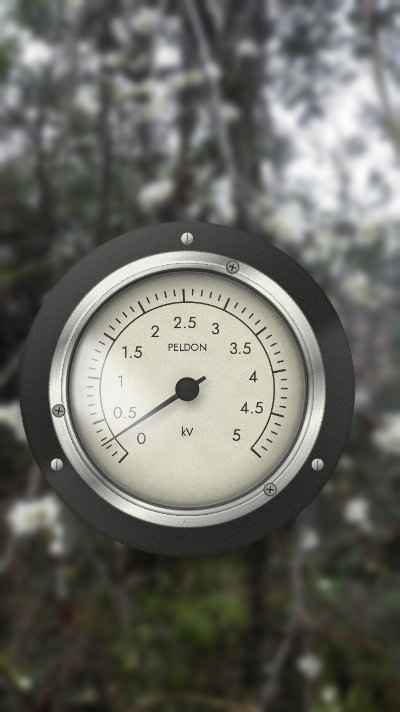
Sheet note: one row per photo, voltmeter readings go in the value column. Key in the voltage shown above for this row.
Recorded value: 0.25 kV
